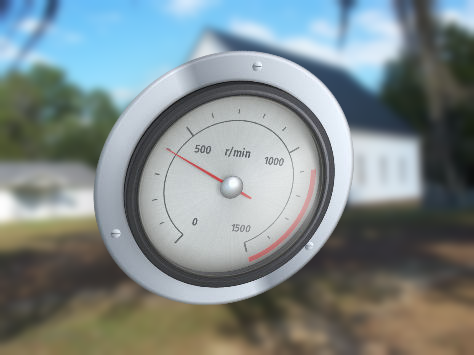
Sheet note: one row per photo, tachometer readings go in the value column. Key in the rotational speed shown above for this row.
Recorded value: 400 rpm
